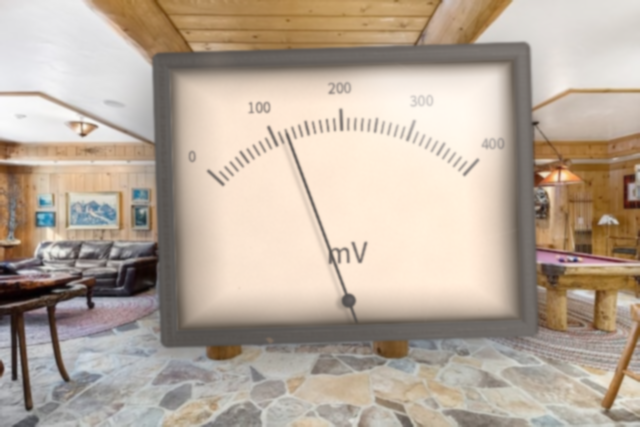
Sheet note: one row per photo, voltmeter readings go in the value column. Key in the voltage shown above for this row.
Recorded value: 120 mV
